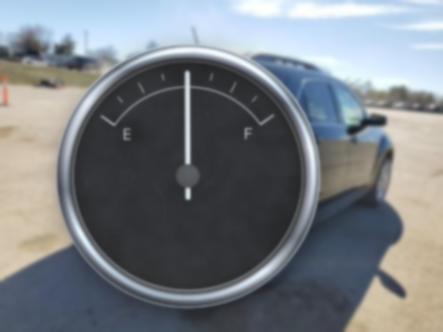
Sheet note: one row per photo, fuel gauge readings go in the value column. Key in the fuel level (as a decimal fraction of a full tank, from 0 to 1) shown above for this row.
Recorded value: 0.5
